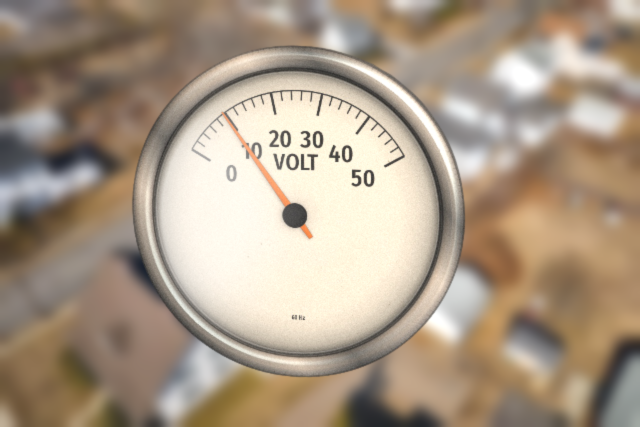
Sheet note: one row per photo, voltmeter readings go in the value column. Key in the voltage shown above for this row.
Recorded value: 10 V
